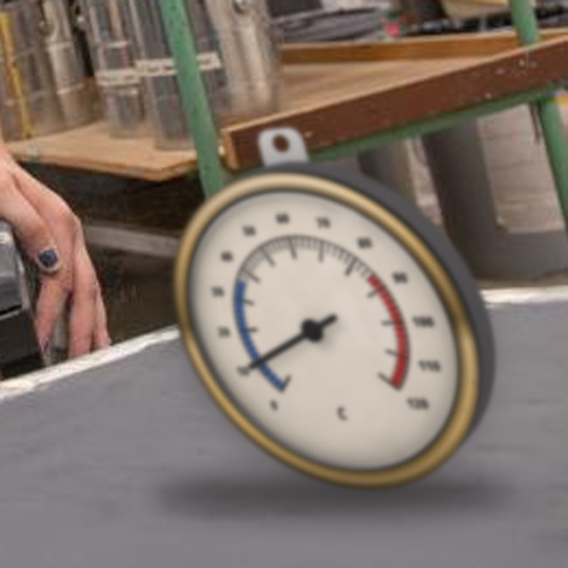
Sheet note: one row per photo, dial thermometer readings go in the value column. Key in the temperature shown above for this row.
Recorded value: 10 °C
